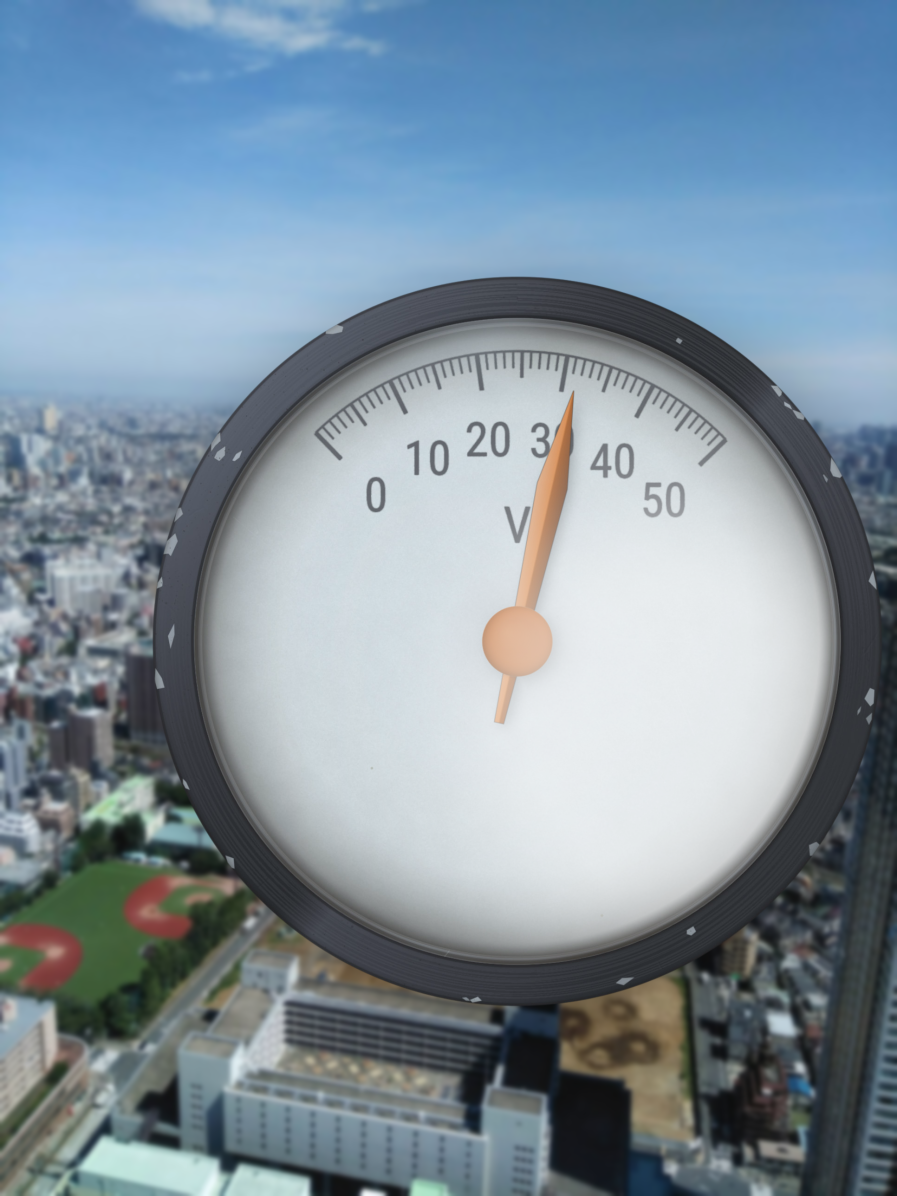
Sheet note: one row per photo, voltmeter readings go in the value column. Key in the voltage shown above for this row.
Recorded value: 31.5 V
